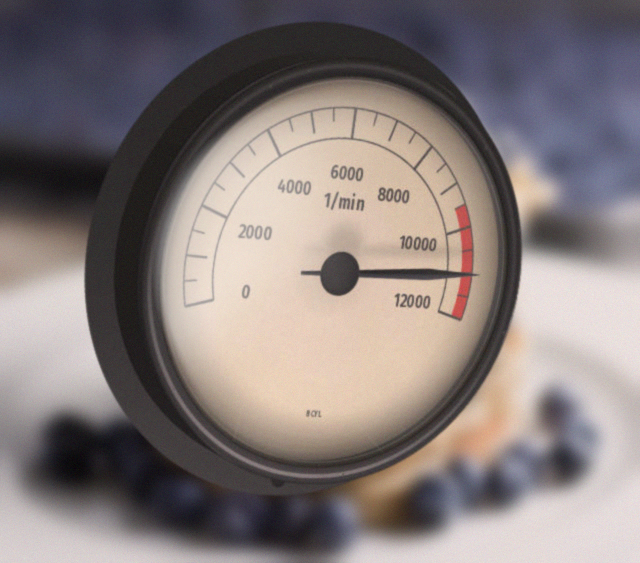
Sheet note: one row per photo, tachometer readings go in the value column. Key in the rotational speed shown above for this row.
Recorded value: 11000 rpm
